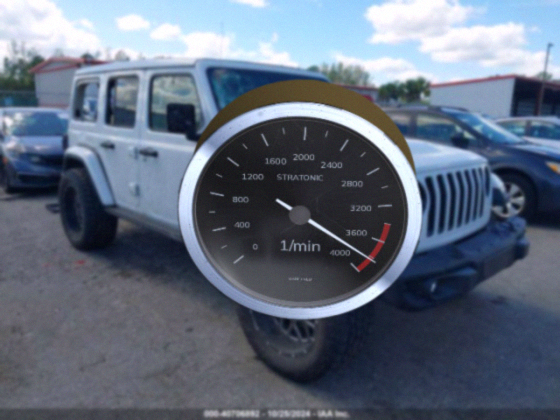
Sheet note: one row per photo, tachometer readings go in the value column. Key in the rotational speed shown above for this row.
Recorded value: 3800 rpm
